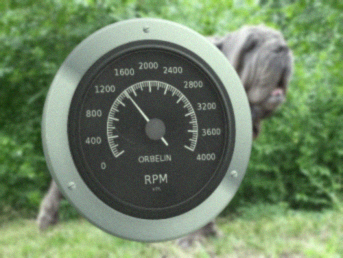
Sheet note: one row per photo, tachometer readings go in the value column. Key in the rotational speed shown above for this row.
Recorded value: 1400 rpm
